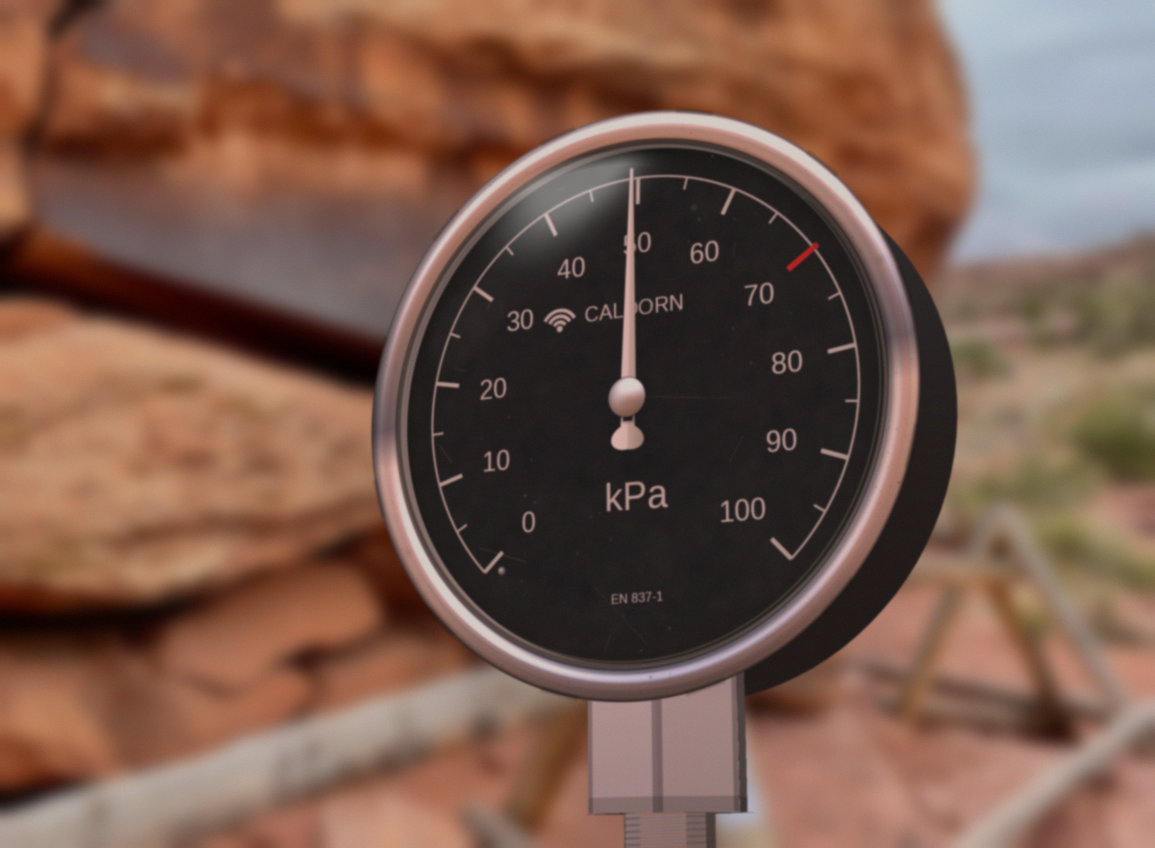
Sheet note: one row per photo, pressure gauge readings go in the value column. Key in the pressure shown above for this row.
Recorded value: 50 kPa
